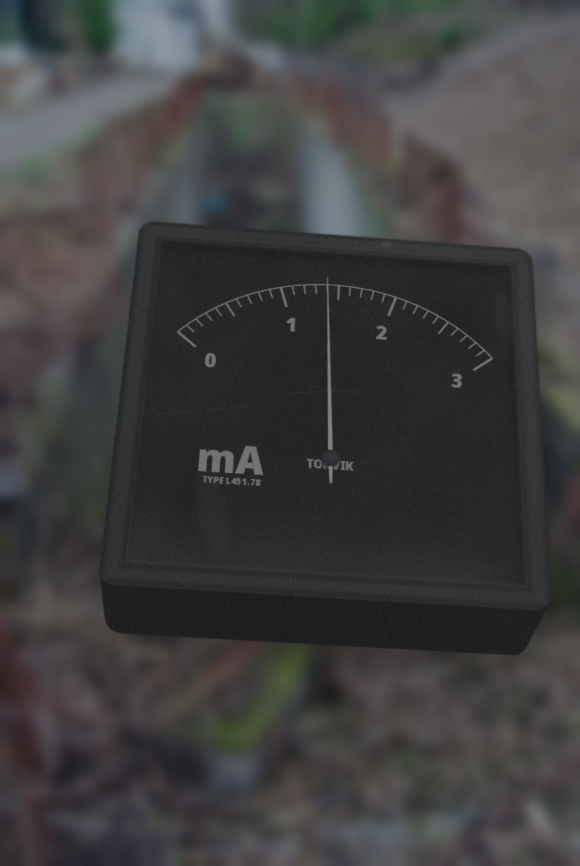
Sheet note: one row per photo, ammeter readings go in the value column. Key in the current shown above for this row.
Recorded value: 1.4 mA
